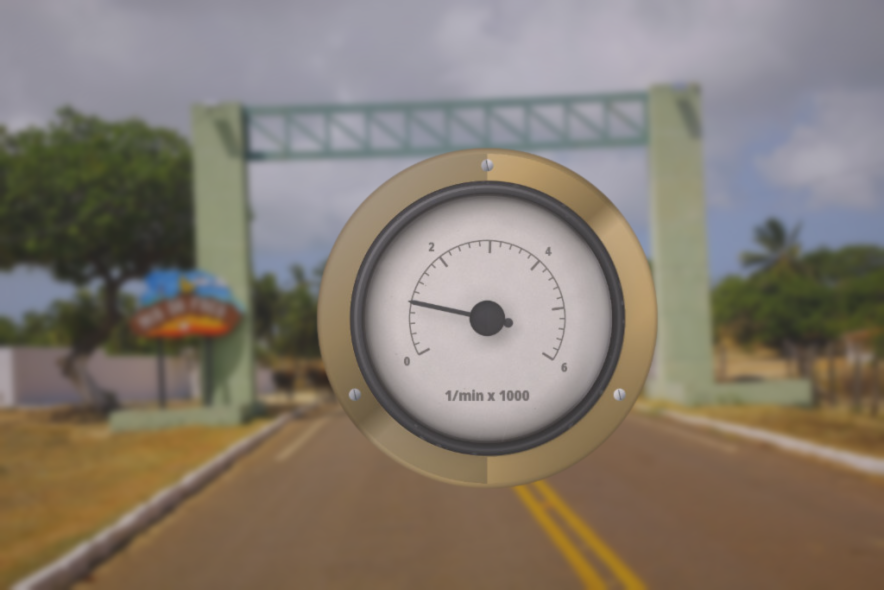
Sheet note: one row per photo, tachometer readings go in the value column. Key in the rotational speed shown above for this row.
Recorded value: 1000 rpm
